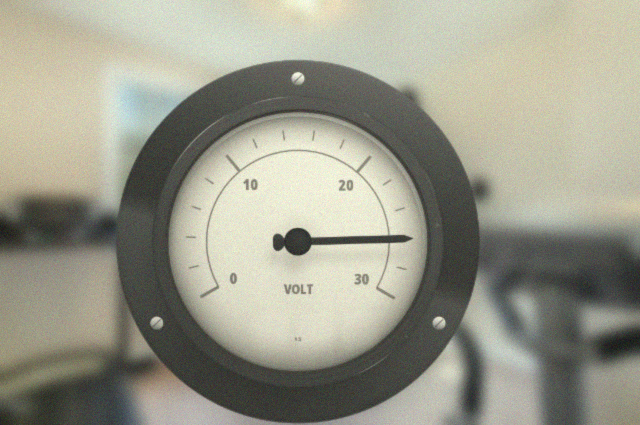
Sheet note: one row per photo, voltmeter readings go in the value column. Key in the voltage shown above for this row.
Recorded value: 26 V
